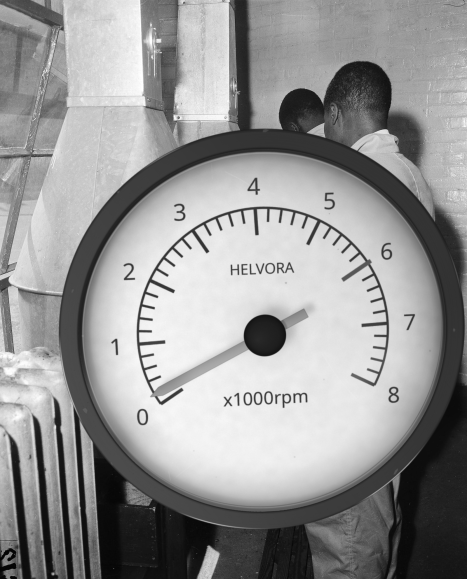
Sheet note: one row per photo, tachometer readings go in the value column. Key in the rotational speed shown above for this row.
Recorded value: 200 rpm
